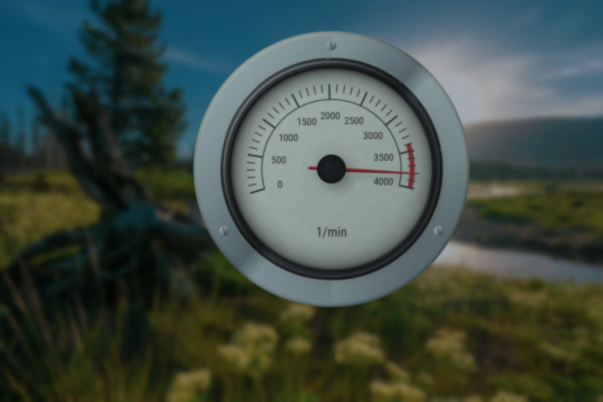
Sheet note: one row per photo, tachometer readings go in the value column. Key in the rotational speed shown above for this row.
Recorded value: 3800 rpm
